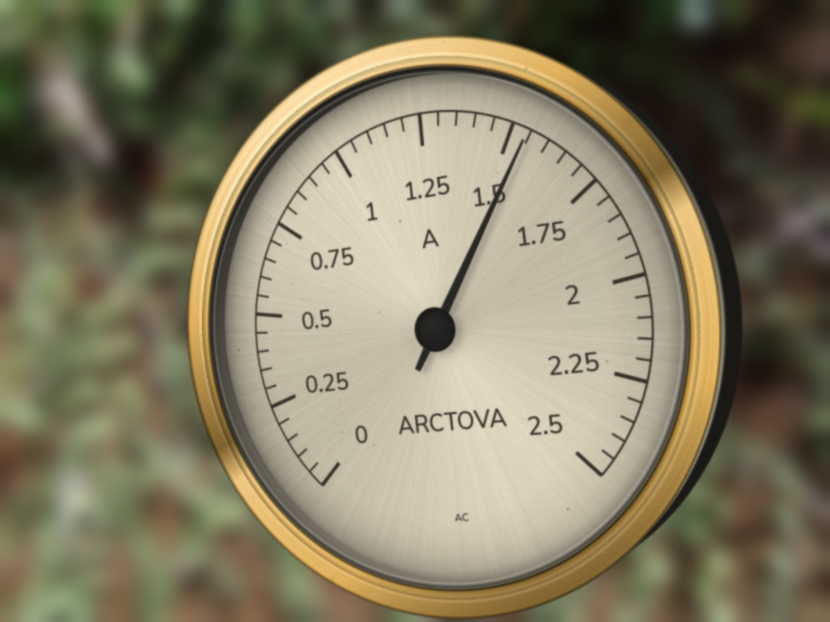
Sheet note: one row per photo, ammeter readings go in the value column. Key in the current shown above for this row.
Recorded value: 1.55 A
